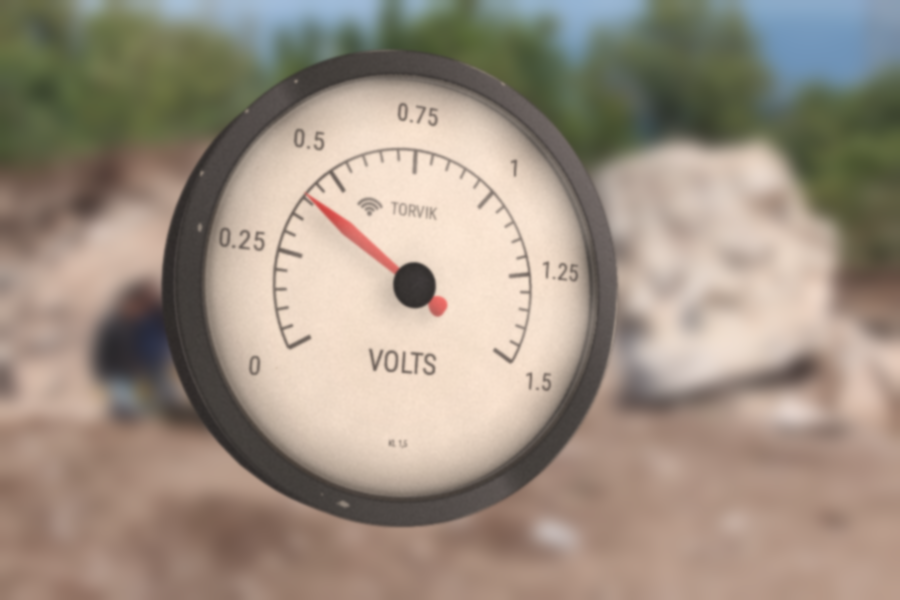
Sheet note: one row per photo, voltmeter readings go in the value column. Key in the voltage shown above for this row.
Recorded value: 0.4 V
